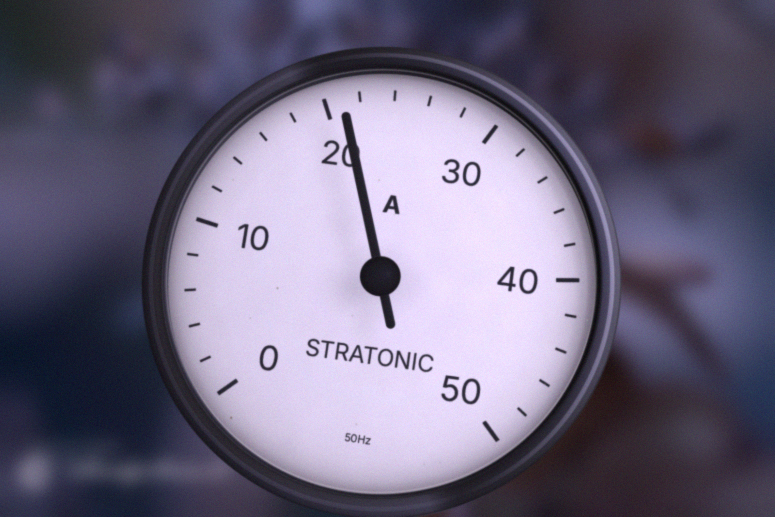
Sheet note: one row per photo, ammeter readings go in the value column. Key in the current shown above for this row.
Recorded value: 21 A
